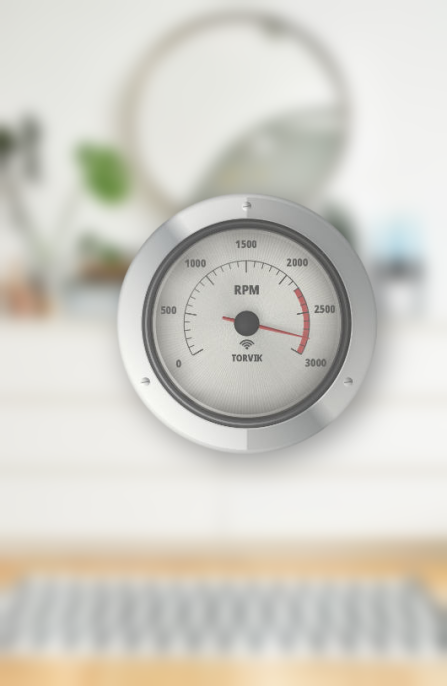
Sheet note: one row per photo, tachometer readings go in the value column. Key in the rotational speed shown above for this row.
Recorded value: 2800 rpm
